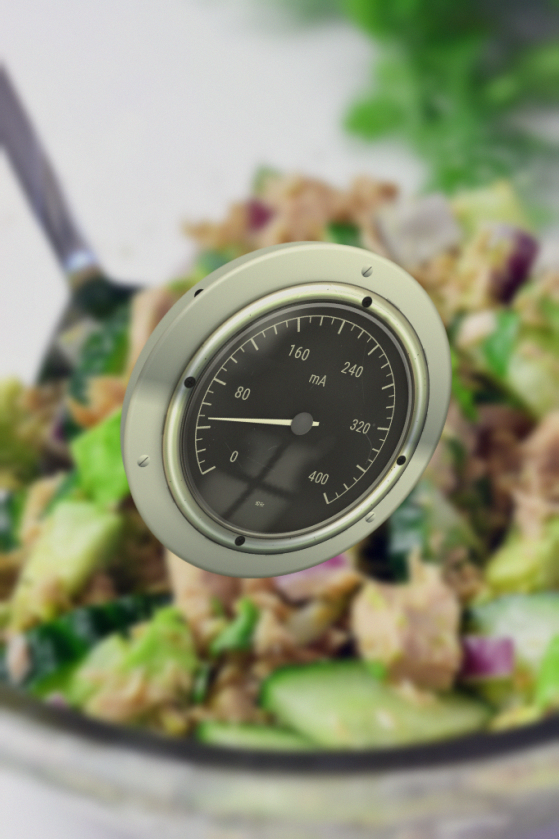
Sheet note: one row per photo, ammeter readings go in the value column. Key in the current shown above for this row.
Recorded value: 50 mA
